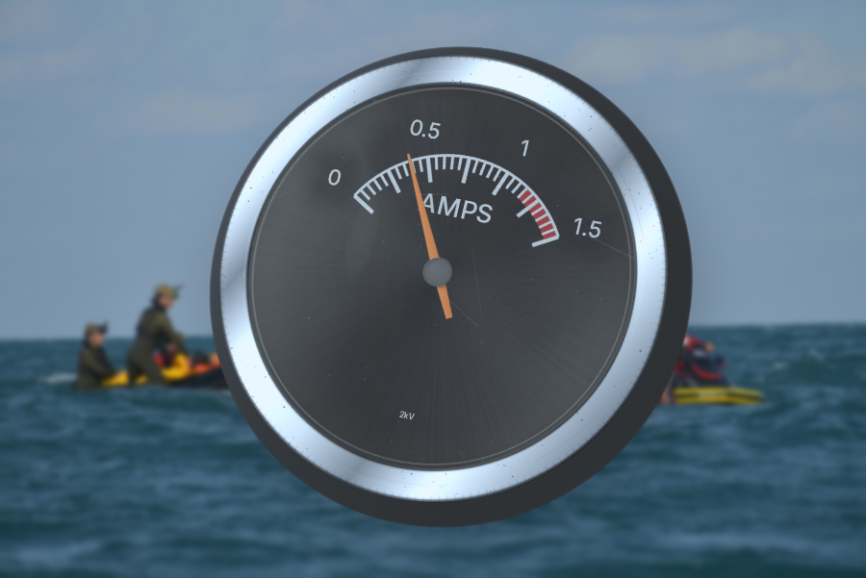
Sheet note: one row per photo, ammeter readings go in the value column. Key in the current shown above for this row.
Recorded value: 0.4 A
